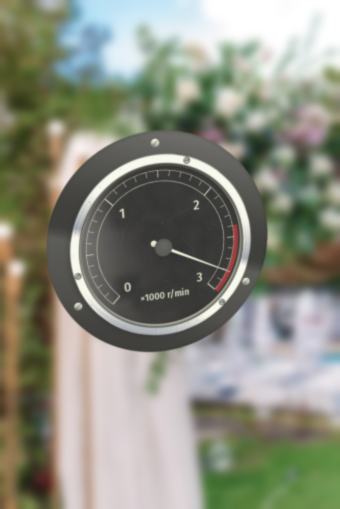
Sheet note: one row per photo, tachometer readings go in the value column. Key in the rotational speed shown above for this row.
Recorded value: 2800 rpm
